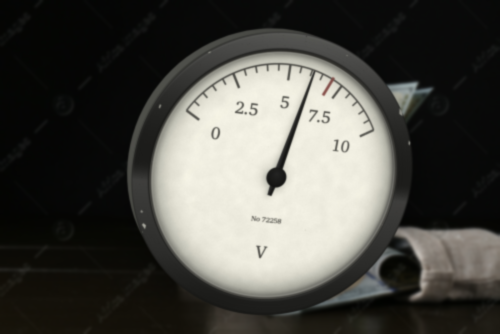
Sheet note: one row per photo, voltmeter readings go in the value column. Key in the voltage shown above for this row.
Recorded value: 6 V
